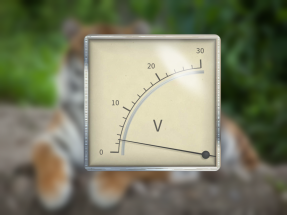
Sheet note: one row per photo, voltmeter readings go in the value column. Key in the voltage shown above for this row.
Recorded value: 3 V
